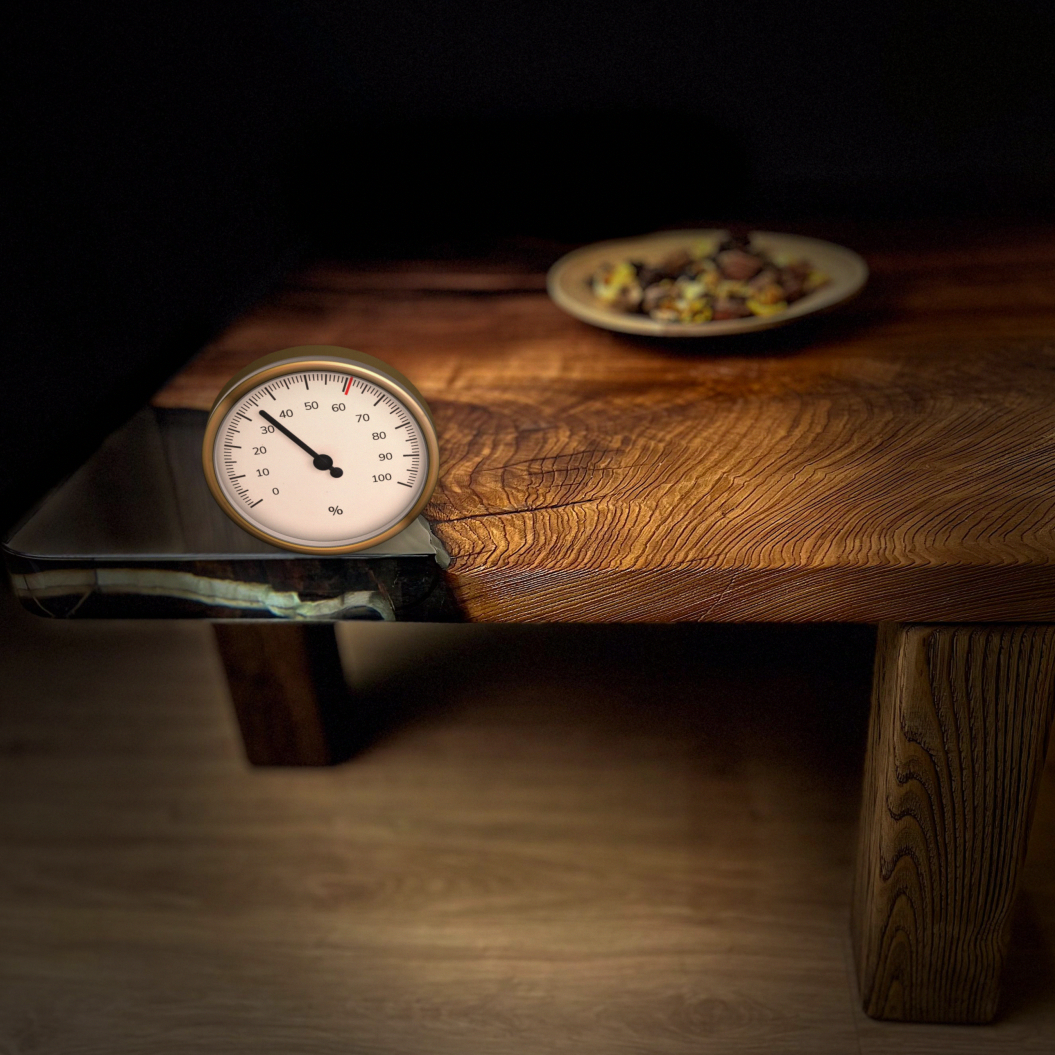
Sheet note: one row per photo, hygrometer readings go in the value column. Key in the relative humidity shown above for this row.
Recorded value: 35 %
